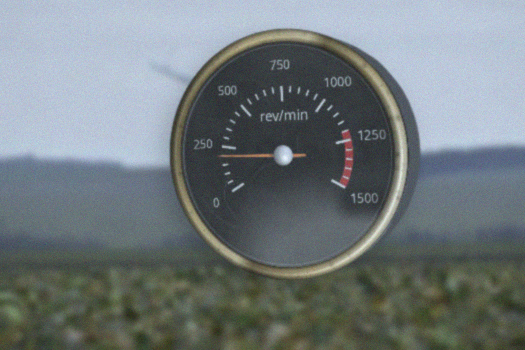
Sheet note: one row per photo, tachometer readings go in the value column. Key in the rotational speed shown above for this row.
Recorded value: 200 rpm
